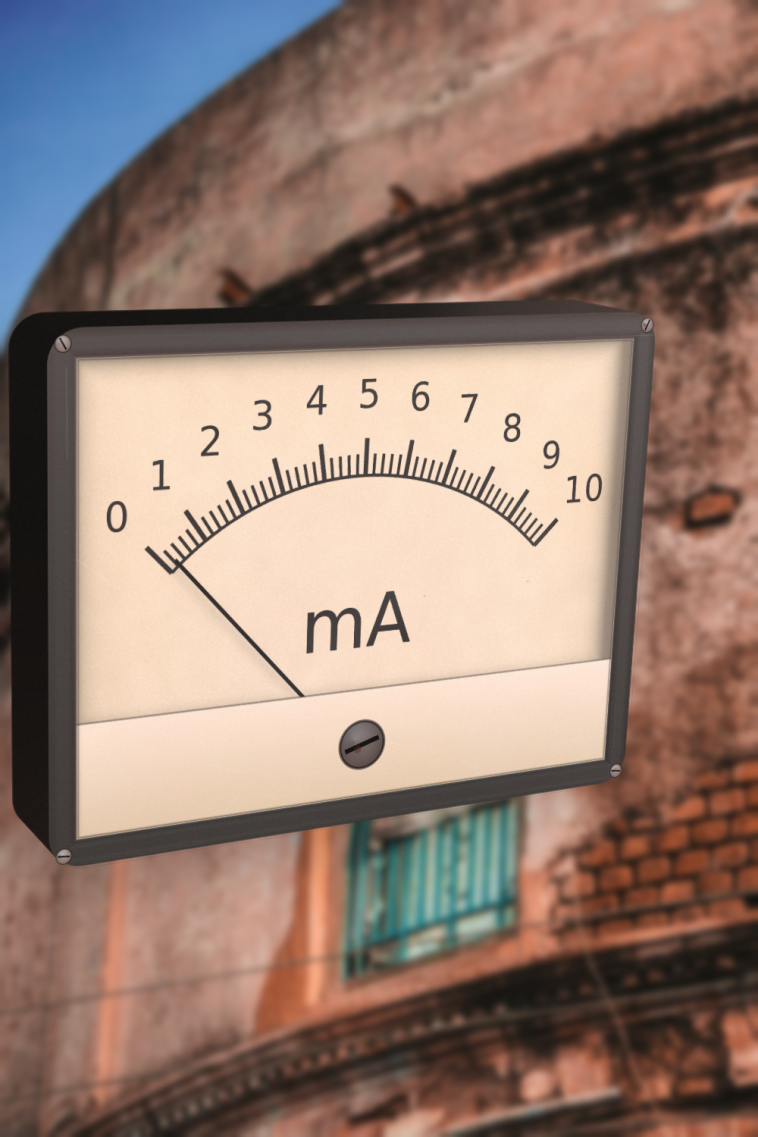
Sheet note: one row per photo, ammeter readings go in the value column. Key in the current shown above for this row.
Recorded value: 0.2 mA
